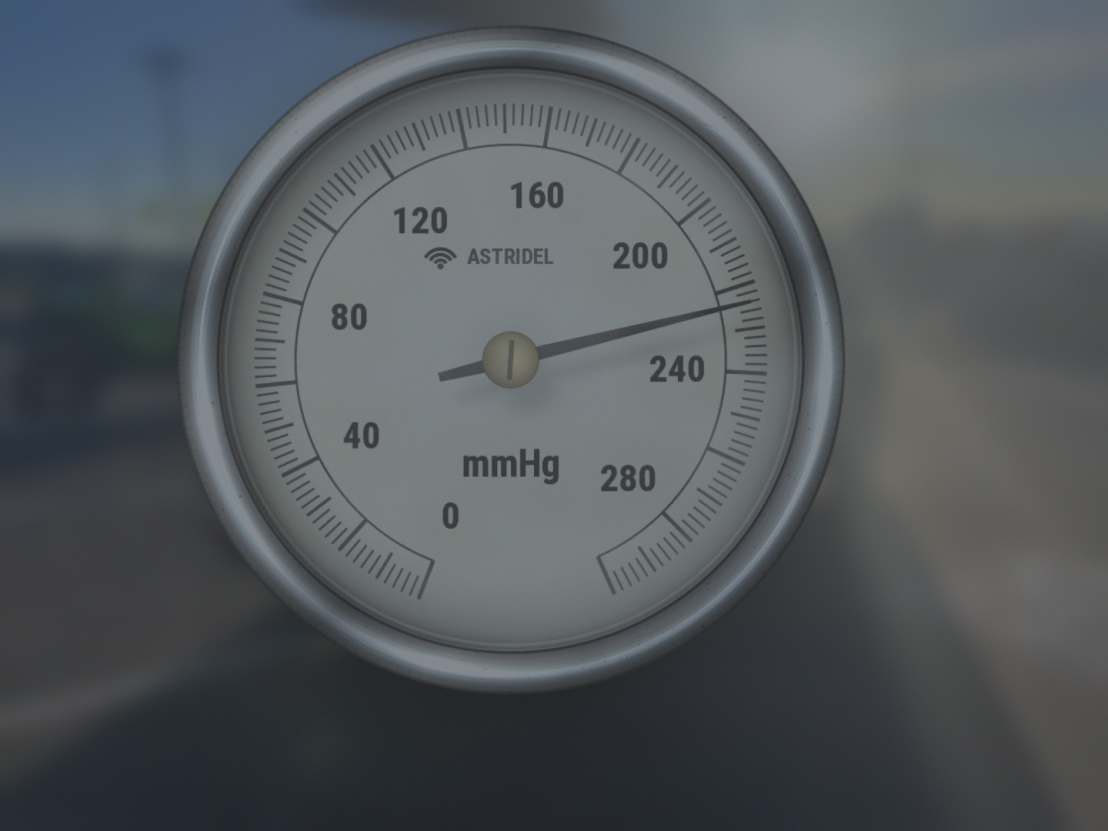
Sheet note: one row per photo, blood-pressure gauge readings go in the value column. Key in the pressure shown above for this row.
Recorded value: 224 mmHg
